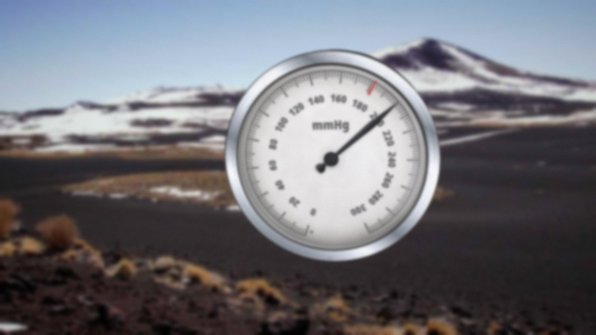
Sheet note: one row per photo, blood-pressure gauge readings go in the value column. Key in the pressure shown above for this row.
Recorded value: 200 mmHg
